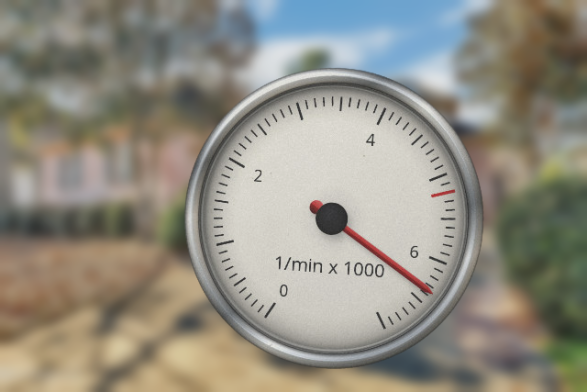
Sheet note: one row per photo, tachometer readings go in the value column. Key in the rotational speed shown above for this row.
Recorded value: 6350 rpm
